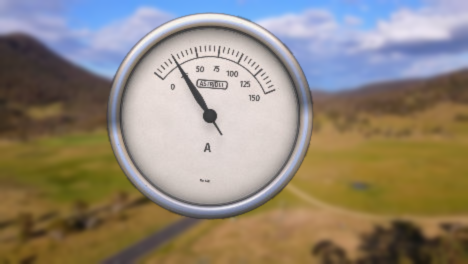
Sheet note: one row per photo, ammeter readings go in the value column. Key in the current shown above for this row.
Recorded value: 25 A
